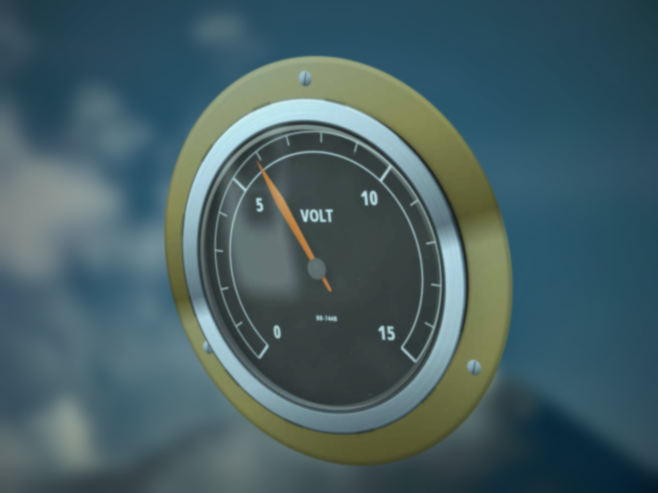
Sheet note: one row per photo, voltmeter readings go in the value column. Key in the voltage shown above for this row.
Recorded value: 6 V
